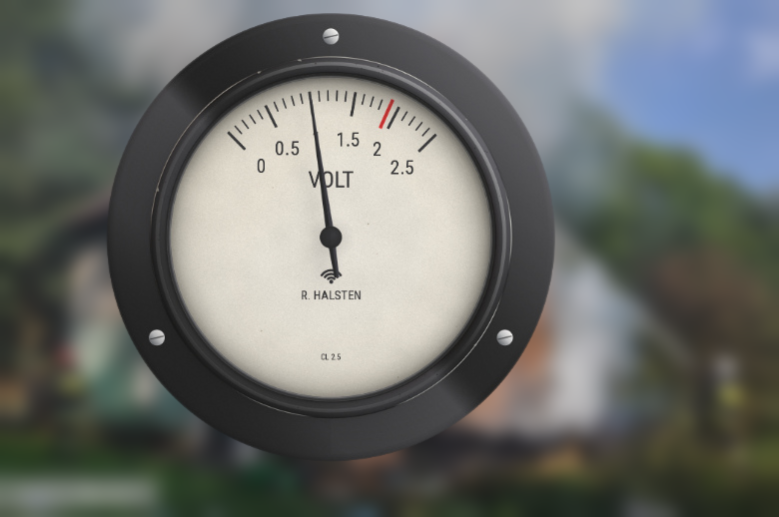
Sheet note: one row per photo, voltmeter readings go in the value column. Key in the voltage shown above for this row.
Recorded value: 1 V
